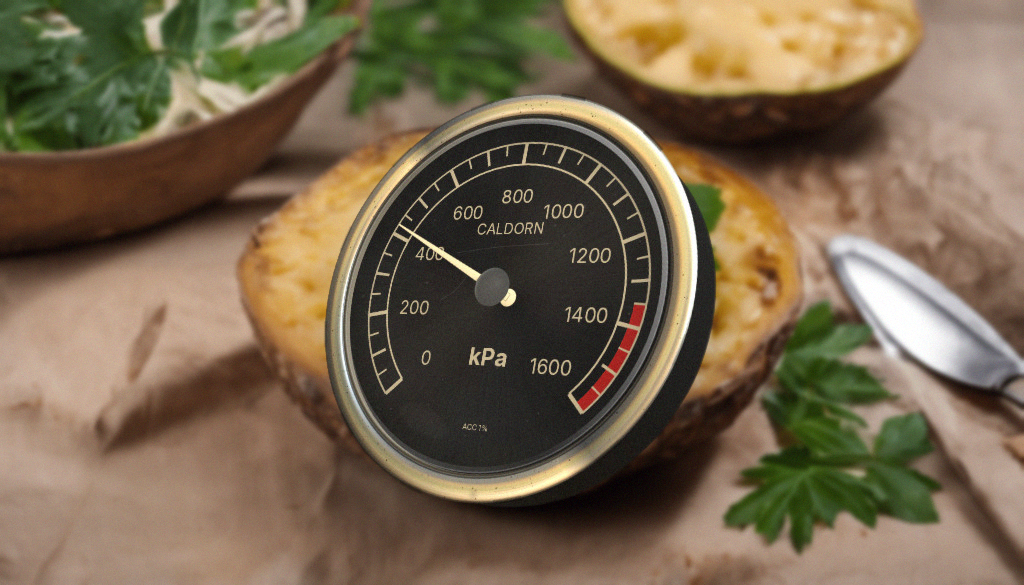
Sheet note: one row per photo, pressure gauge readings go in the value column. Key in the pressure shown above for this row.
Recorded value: 425 kPa
